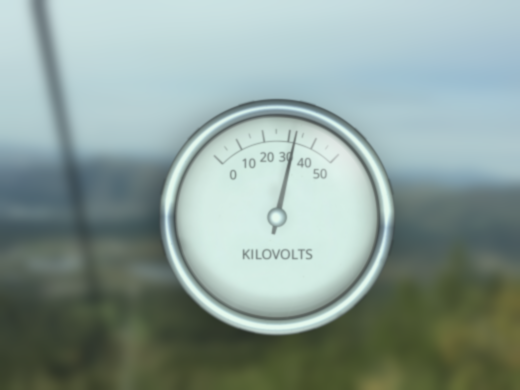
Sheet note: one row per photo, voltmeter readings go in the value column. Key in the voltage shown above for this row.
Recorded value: 32.5 kV
